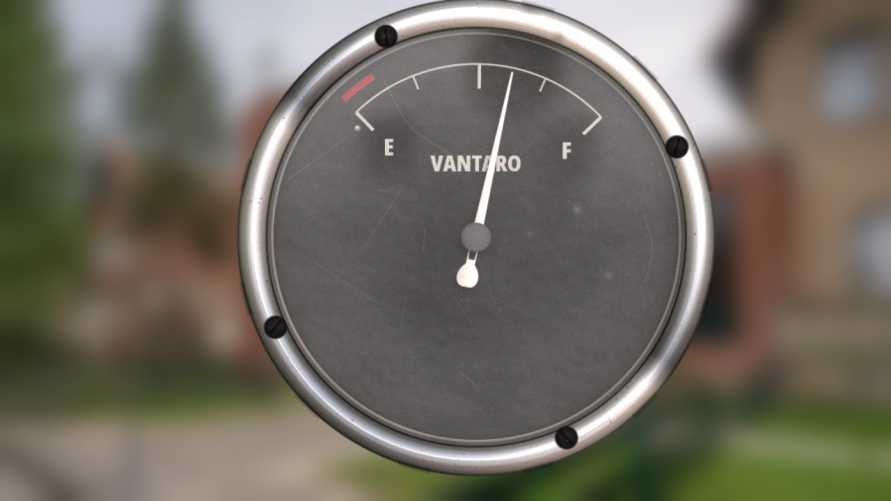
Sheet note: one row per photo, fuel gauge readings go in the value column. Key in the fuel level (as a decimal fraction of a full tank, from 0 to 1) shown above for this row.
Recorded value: 0.625
